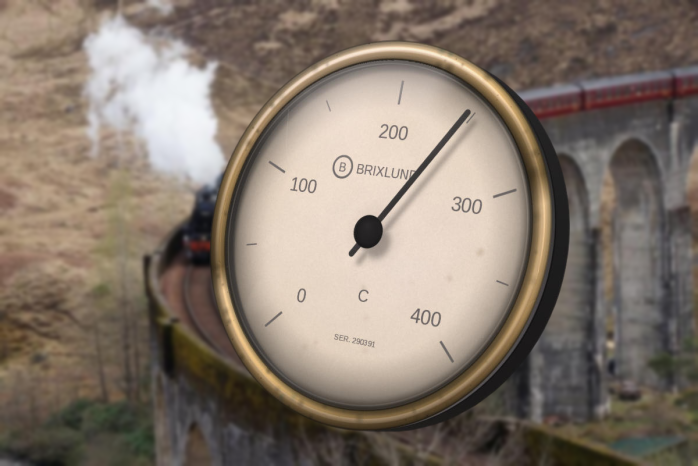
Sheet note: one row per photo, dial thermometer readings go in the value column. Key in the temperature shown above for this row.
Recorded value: 250 °C
